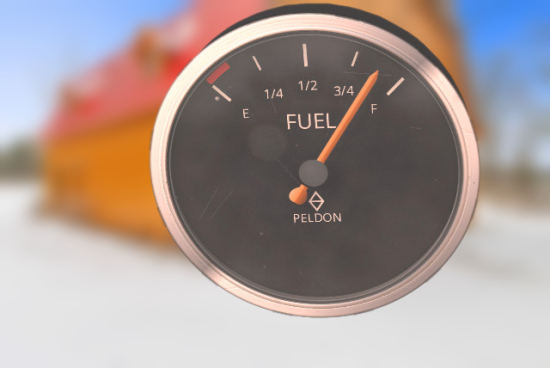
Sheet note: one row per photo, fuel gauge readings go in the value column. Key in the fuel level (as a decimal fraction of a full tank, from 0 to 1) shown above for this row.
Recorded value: 0.875
